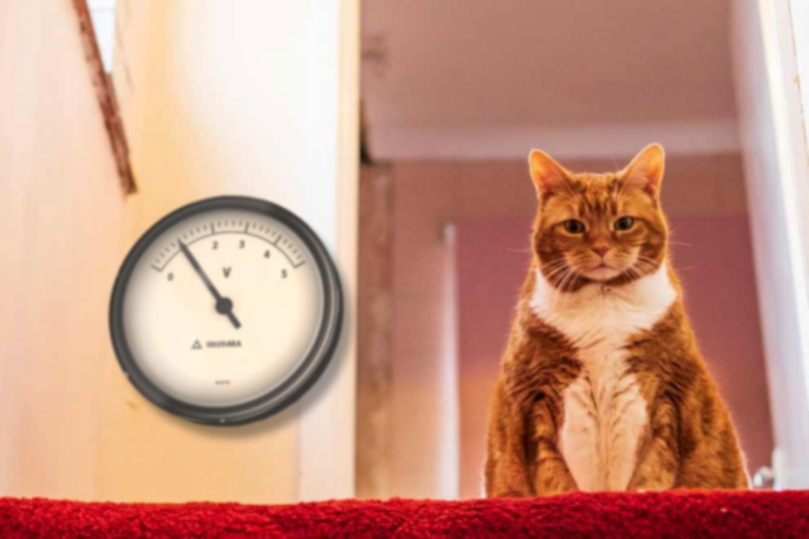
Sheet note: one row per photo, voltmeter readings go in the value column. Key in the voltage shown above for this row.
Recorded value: 1 V
